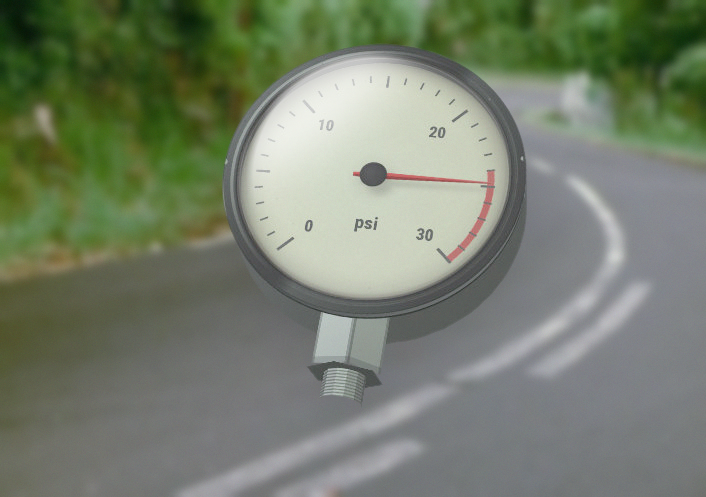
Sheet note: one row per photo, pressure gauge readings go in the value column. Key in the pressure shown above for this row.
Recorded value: 25 psi
